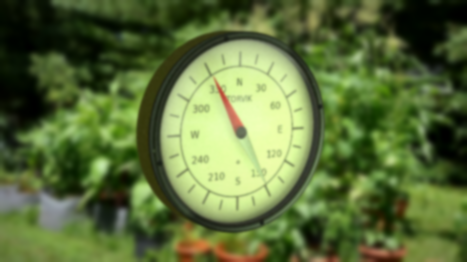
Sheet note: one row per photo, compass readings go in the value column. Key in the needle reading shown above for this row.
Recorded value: 330 °
